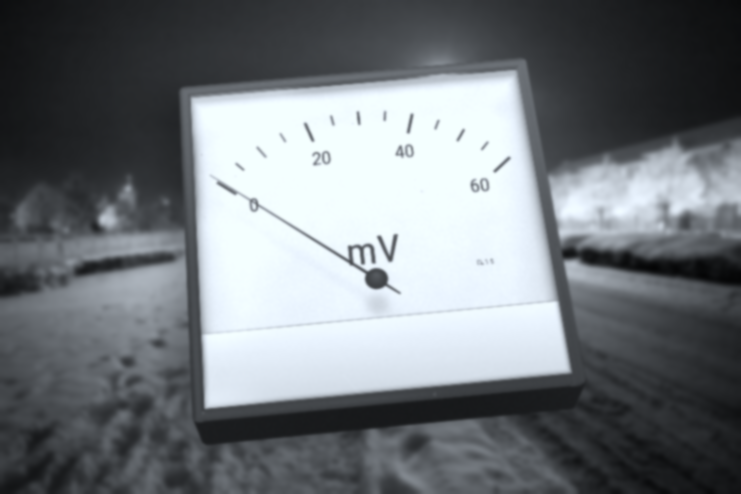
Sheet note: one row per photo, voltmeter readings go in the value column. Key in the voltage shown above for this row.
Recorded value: 0 mV
